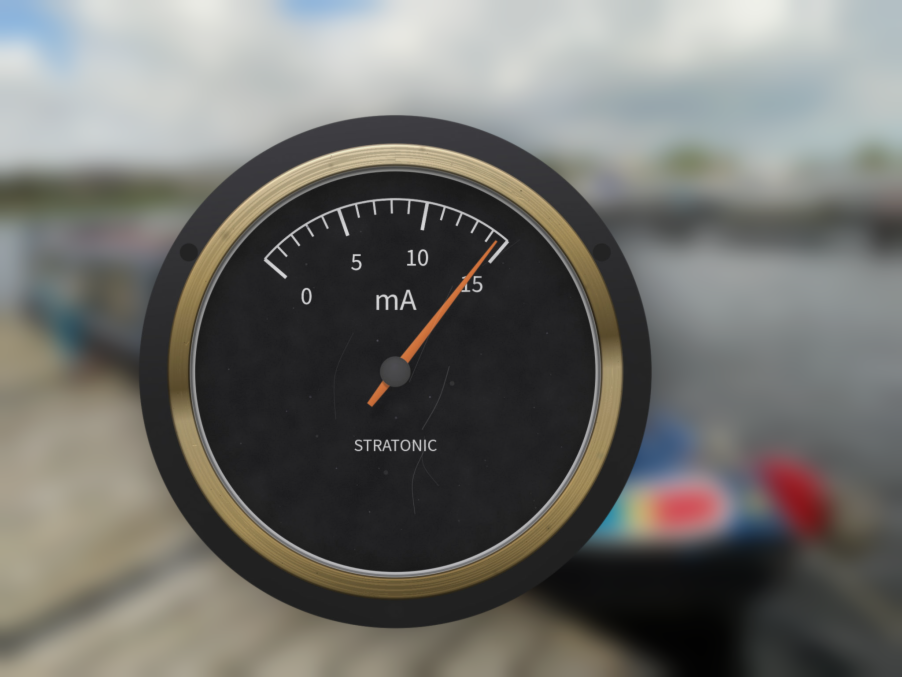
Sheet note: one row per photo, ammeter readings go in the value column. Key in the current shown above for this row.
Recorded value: 14.5 mA
